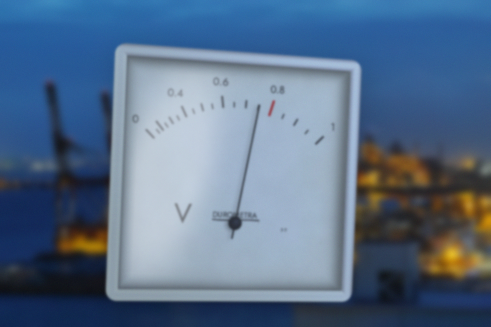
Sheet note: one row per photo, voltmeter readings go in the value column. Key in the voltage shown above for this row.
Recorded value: 0.75 V
